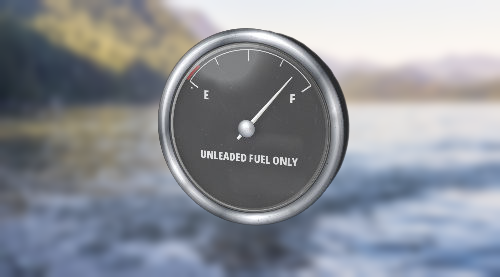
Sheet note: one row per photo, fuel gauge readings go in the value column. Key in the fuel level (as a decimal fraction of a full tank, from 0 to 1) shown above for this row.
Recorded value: 0.875
